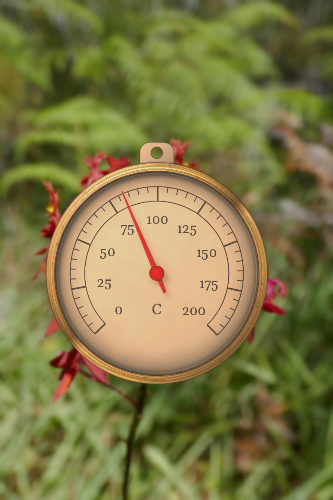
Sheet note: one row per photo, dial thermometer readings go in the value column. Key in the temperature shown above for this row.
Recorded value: 82.5 °C
